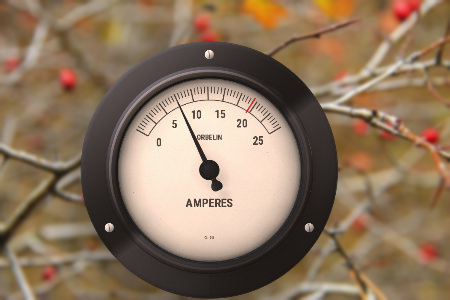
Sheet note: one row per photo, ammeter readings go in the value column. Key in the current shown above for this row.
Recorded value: 7.5 A
